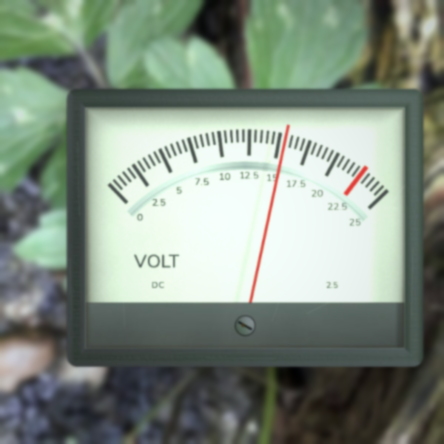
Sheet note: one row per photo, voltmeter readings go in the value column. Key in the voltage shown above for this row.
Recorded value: 15.5 V
